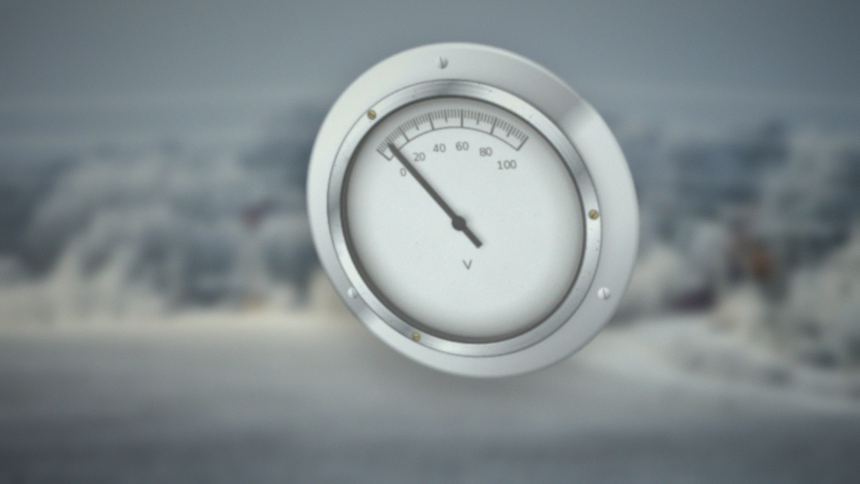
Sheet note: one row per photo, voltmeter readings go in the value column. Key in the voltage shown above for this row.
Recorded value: 10 V
